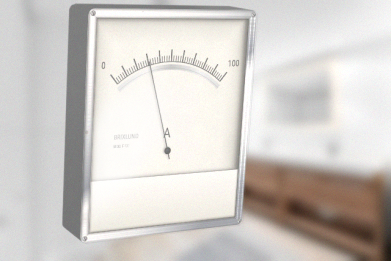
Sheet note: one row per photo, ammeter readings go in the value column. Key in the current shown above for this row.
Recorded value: 30 A
